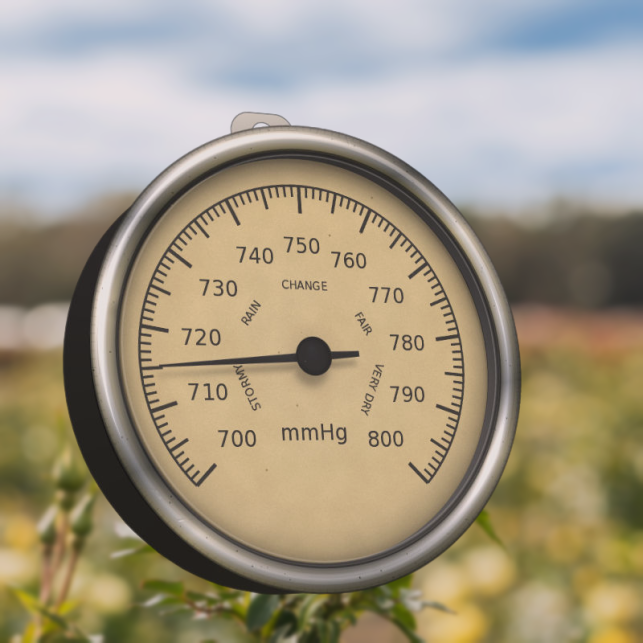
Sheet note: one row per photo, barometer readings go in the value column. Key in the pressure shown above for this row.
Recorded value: 715 mmHg
